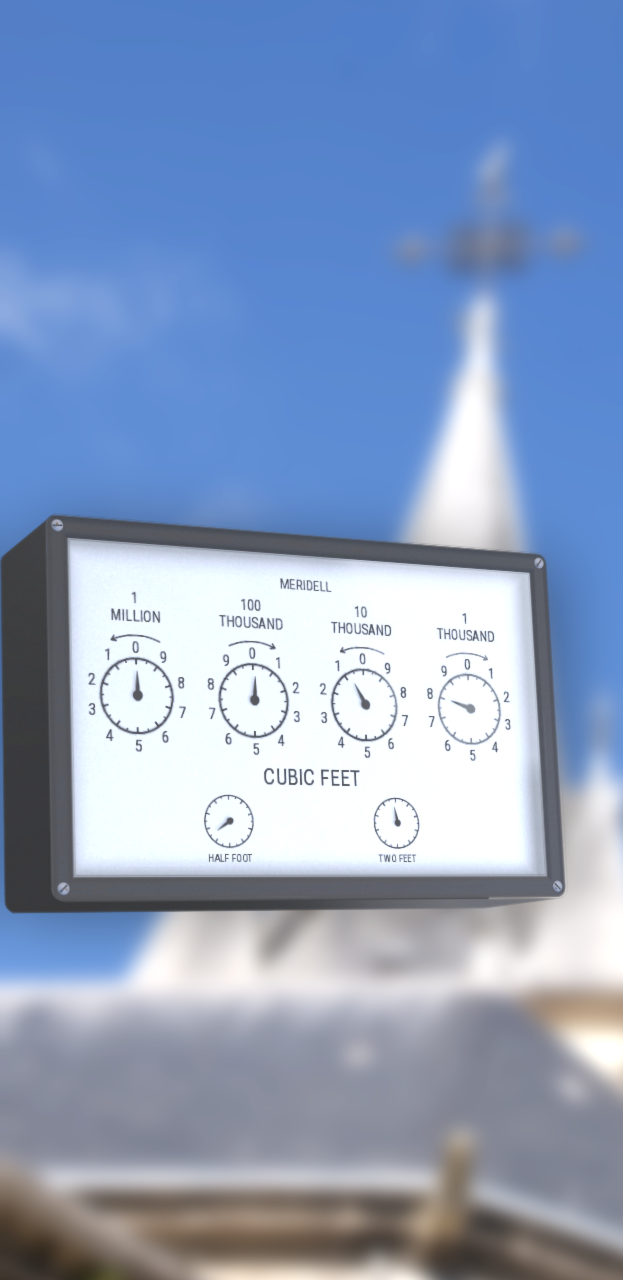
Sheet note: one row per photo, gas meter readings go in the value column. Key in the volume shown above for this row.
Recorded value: 800 ft³
